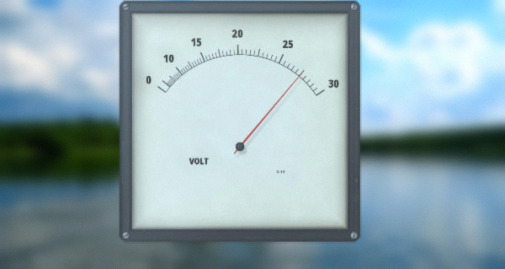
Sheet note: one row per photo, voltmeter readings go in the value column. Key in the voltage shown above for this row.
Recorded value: 27.5 V
